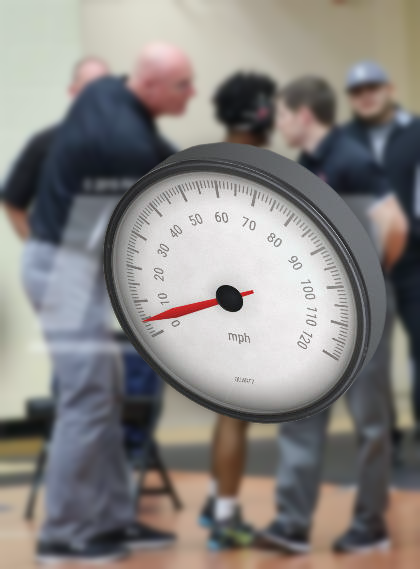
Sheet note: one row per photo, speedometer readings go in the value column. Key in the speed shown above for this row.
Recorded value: 5 mph
